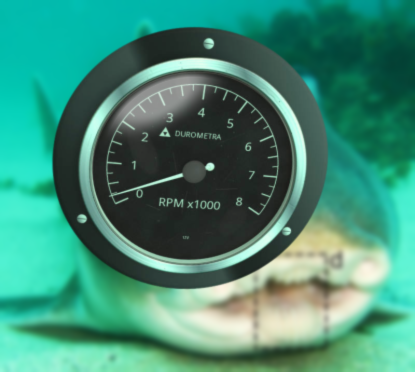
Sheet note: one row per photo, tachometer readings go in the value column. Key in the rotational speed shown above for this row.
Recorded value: 250 rpm
